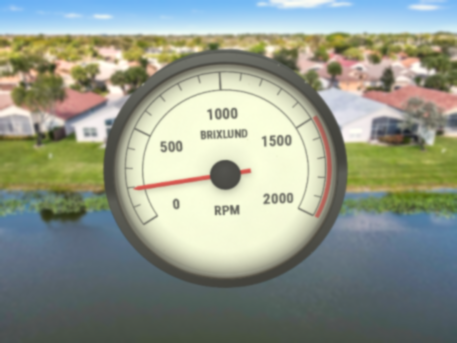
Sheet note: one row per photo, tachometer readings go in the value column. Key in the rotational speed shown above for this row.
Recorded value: 200 rpm
